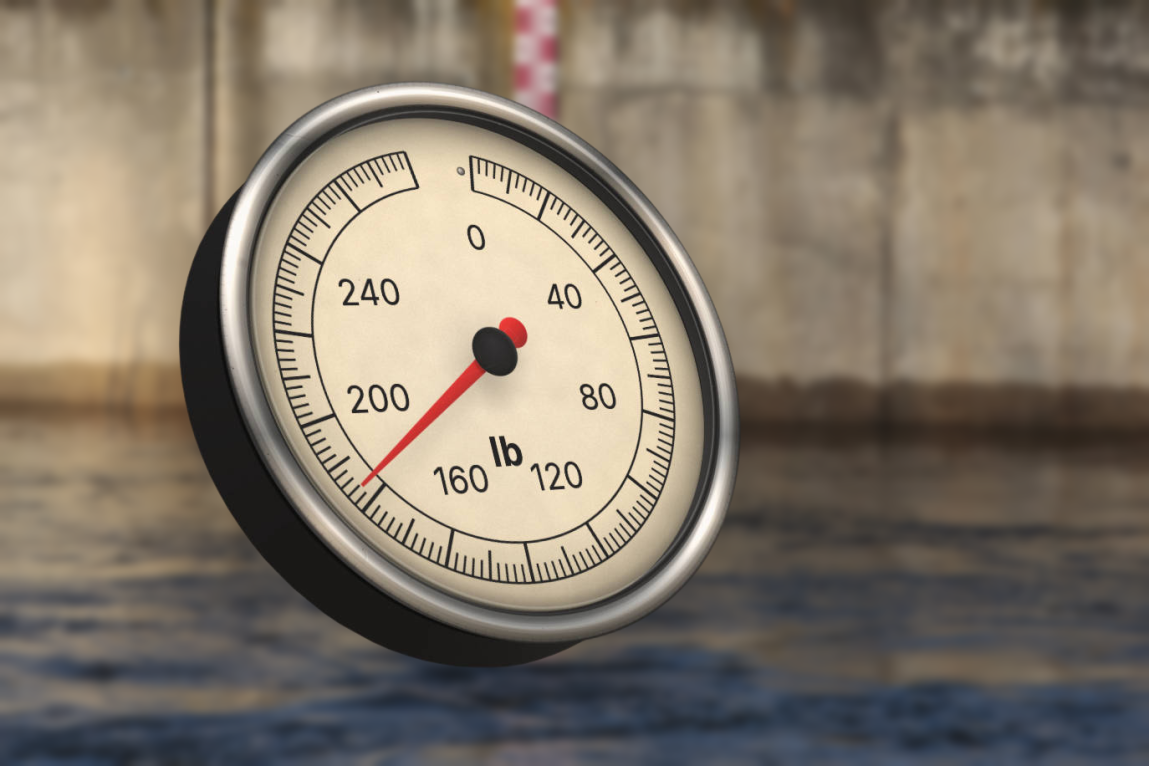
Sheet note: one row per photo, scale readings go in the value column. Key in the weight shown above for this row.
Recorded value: 184 lb
